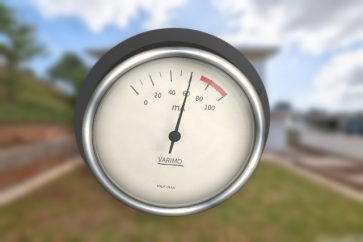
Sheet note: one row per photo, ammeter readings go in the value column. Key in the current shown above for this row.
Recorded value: 60 mA
